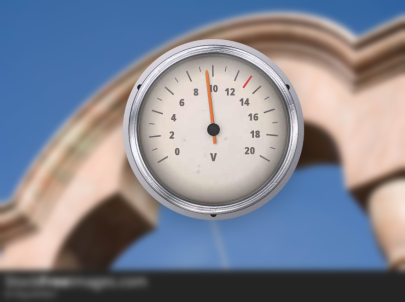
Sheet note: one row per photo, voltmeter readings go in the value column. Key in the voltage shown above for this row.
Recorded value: 9.5 V
